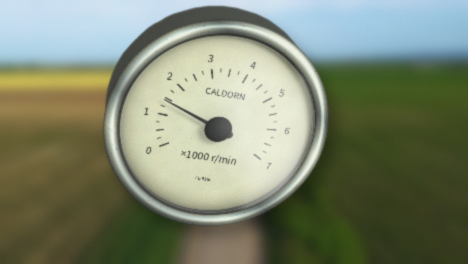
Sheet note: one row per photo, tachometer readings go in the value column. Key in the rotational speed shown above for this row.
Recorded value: 1500 rpm
